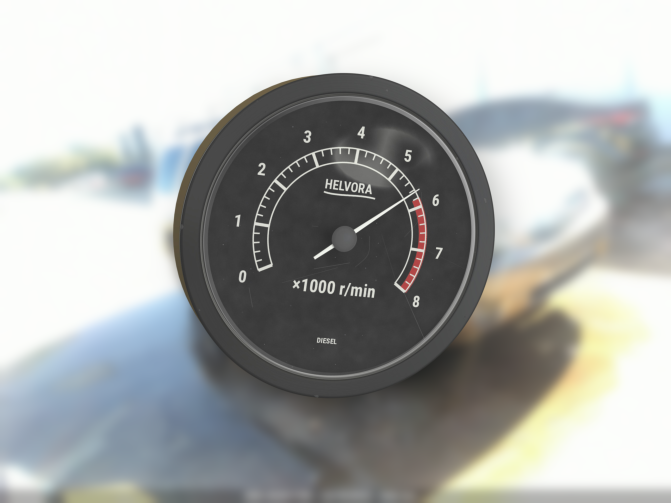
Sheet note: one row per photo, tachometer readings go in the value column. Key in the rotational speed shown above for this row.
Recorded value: 5600 rpm
